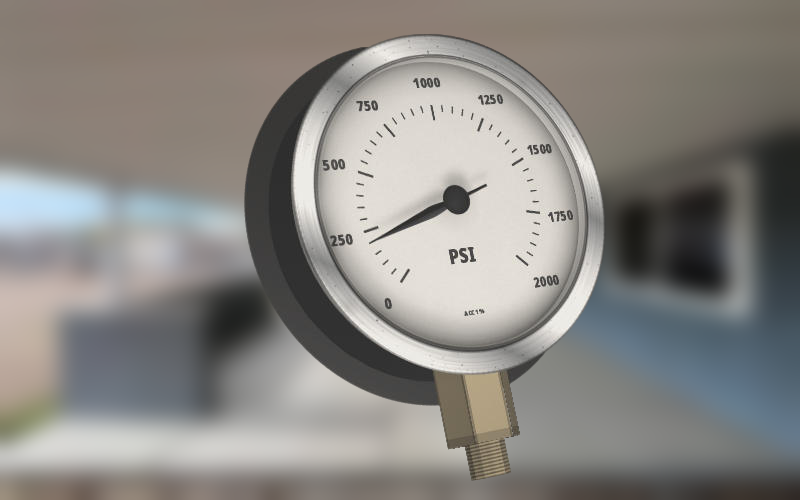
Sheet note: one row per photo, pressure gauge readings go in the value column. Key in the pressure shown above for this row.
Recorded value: 200 psi
